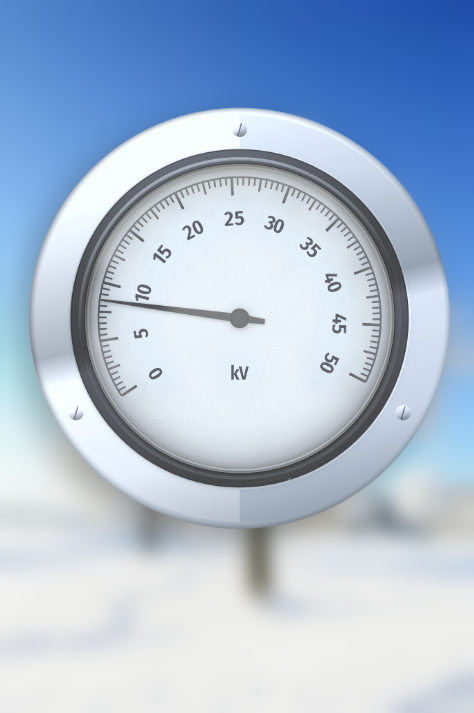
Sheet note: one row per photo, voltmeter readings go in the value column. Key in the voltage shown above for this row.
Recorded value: 8.5 kV
